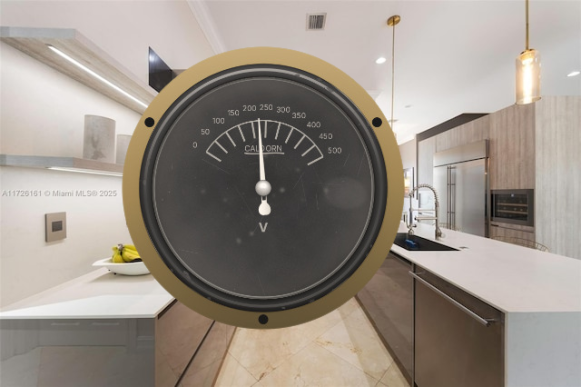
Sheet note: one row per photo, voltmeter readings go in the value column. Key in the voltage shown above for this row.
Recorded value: 225 V
